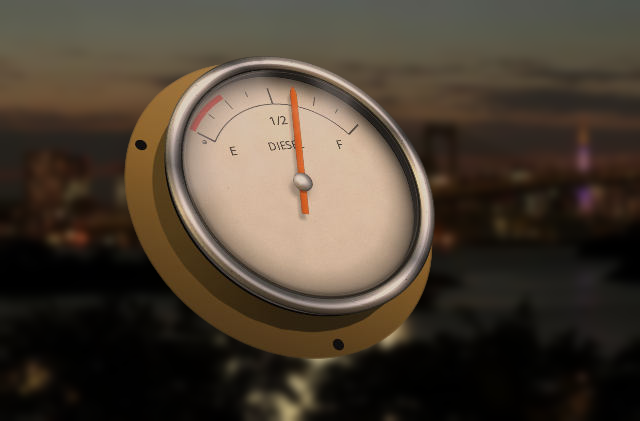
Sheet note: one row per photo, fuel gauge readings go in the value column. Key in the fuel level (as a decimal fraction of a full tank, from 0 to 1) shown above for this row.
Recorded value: 0.625
